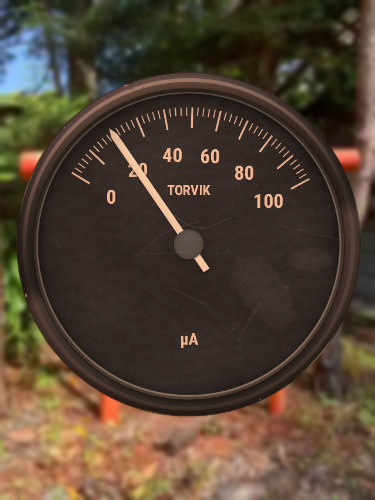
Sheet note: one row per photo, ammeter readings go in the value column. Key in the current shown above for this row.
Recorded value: 20 µA
